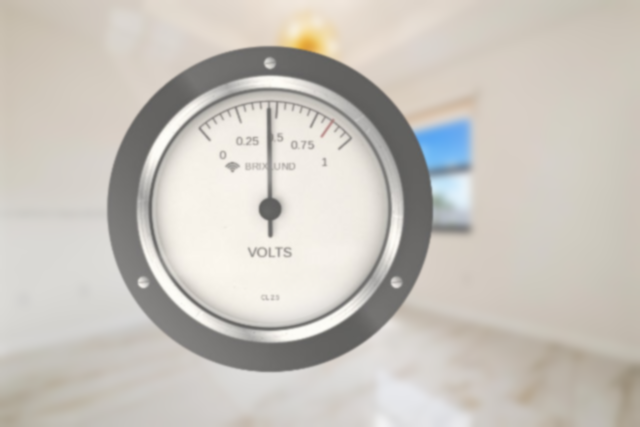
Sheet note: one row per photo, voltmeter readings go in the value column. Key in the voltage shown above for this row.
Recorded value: 0.45 V
